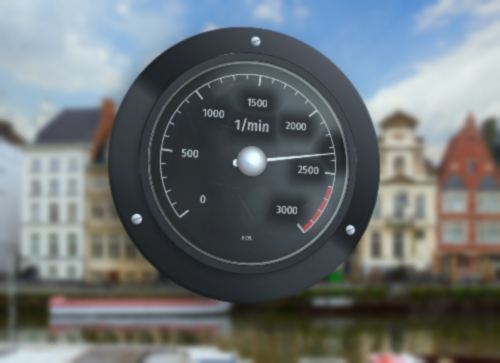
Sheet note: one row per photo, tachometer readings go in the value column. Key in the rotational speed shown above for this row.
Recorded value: 2350 rpm
